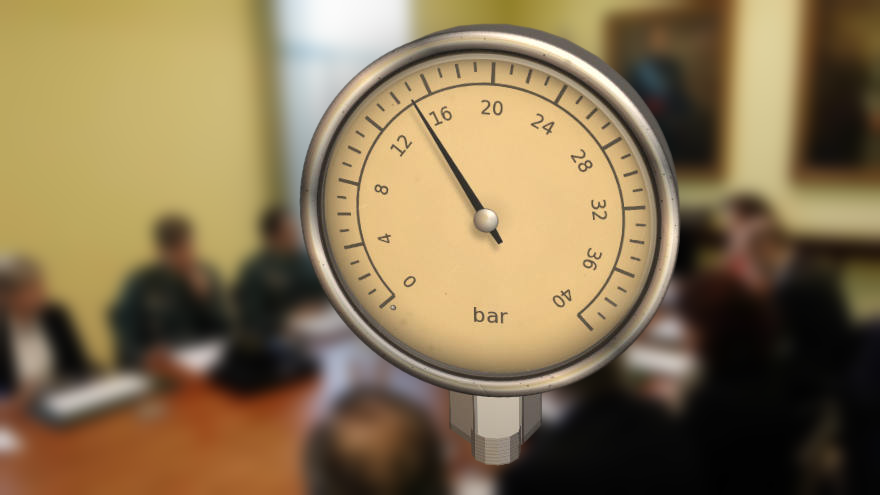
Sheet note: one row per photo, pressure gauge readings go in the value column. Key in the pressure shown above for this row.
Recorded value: 15 bar
